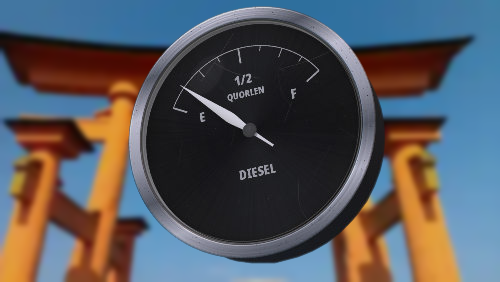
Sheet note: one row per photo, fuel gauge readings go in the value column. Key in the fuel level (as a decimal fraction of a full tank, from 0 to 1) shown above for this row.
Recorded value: 0.125
